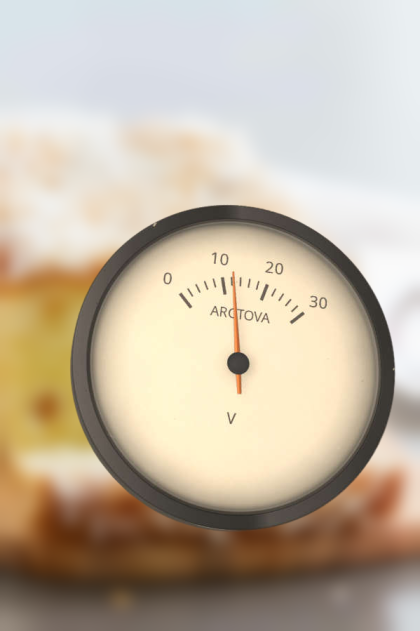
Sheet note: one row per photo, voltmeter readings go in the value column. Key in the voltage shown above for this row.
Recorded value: 12 V
